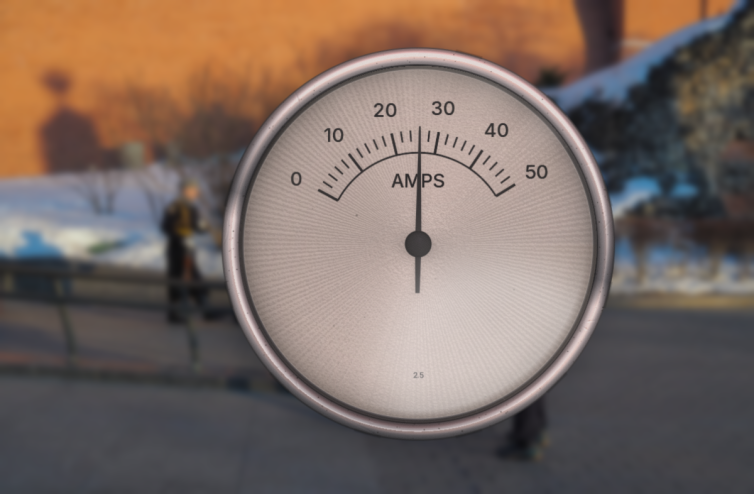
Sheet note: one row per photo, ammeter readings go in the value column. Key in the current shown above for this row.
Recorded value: 26 A
